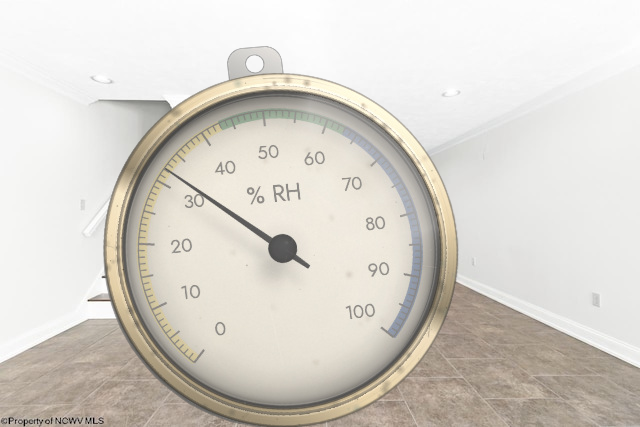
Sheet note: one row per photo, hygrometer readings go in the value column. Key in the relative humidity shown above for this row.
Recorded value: 32 %
